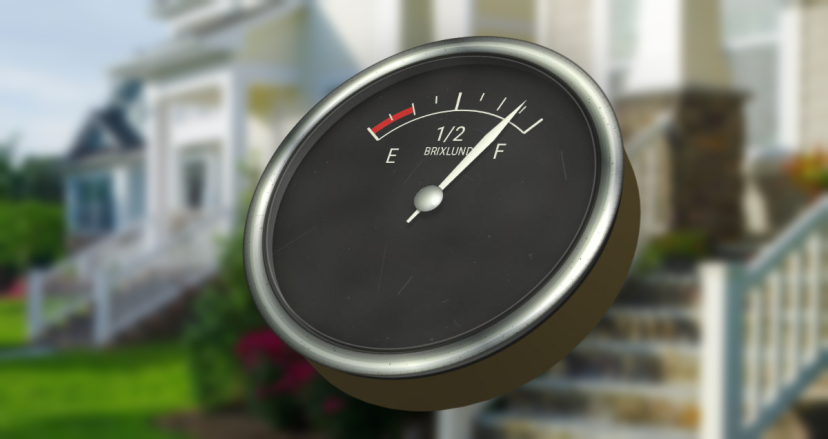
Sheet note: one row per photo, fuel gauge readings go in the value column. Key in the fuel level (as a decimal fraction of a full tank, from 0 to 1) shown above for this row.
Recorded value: 0.875
